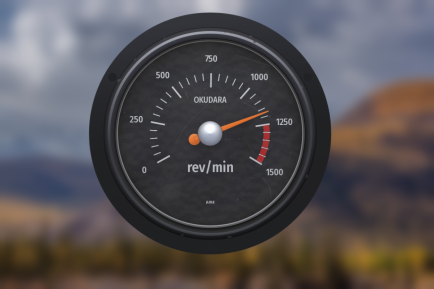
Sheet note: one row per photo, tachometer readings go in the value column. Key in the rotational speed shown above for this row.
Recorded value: 1175 rpm
